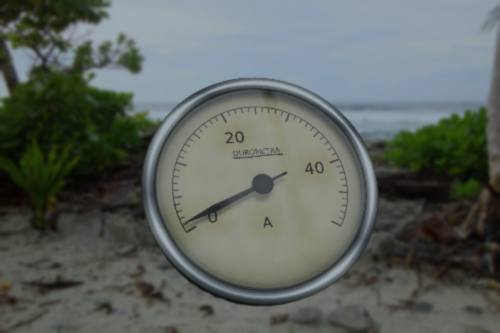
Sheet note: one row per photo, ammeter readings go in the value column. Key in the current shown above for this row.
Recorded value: 1 A
